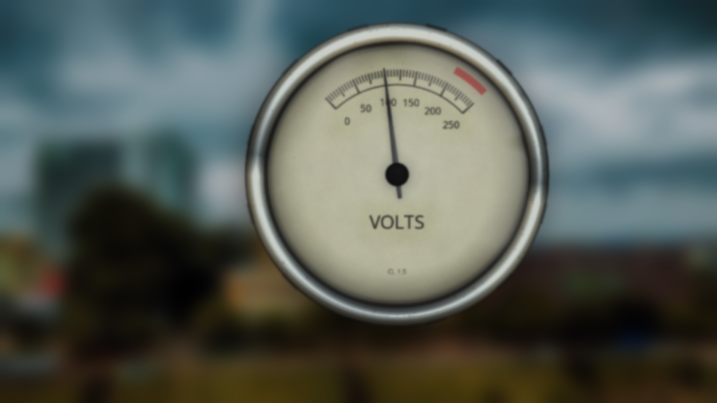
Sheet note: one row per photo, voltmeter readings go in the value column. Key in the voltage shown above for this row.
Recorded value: 100 V
